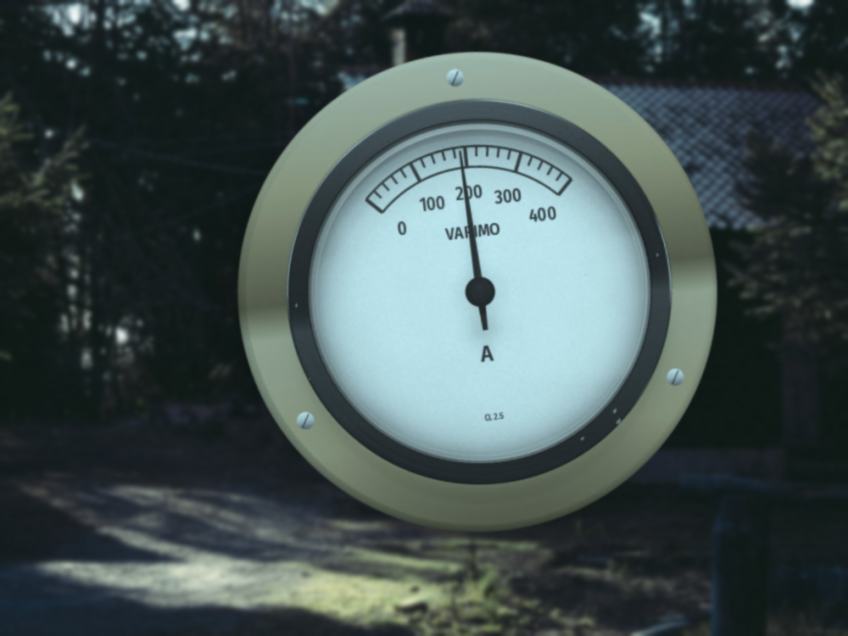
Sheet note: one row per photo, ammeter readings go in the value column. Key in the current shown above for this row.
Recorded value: 190 A
